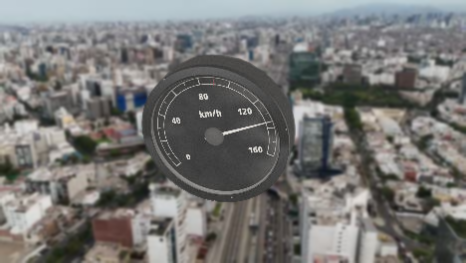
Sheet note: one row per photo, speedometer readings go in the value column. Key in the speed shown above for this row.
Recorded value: 135 km/h
